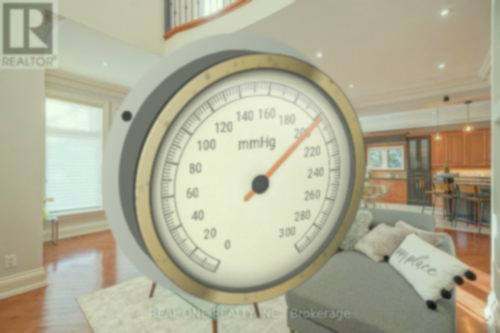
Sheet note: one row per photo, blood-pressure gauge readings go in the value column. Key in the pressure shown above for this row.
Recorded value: 200 mmHg
